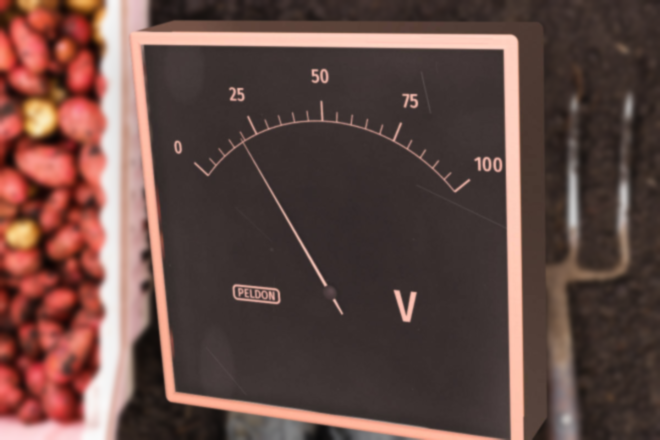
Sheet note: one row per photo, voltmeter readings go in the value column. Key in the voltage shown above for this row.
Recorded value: 20 V
